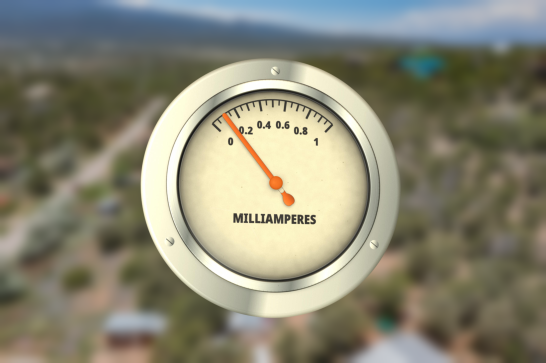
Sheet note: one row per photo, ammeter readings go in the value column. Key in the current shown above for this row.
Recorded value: 0.1 mA
